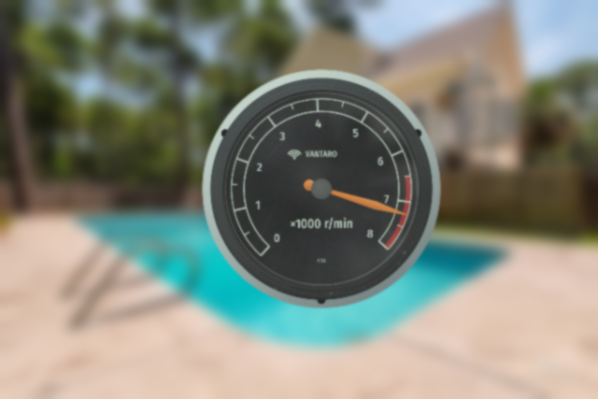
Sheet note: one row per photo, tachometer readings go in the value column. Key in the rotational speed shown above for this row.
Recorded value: 7250 rpm
